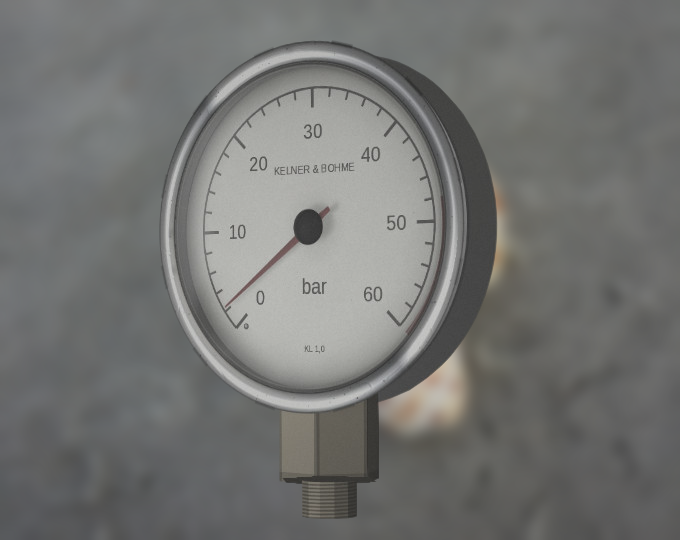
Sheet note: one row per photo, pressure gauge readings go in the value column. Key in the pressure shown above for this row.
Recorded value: 2 bar
